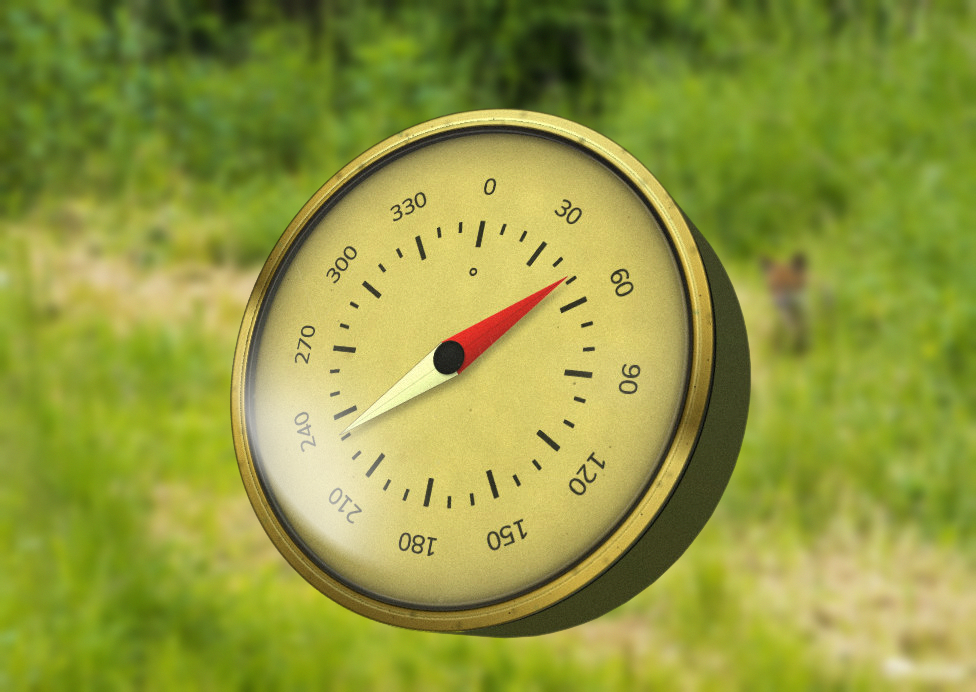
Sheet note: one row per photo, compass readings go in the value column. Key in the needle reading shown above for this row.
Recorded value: 50 °
